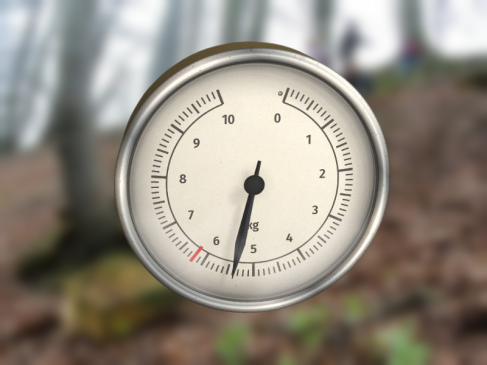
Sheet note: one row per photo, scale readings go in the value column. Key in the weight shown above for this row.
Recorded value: 5.4 kg
